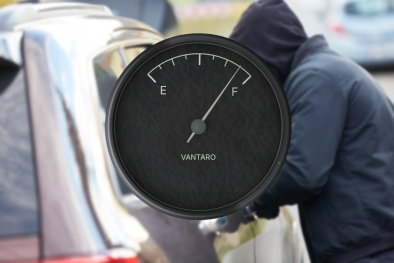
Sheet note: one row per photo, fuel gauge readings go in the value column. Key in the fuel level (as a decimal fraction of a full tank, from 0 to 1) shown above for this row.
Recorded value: 0.875
